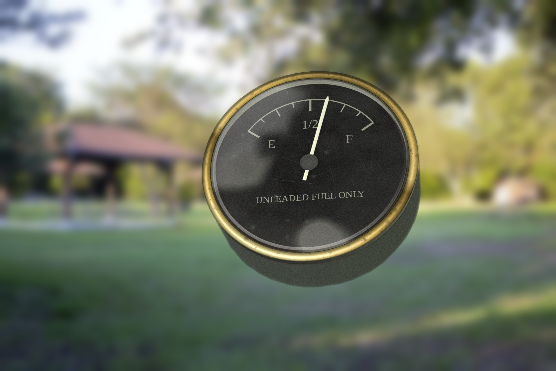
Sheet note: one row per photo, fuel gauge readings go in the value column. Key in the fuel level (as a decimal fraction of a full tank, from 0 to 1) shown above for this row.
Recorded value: 0.625
